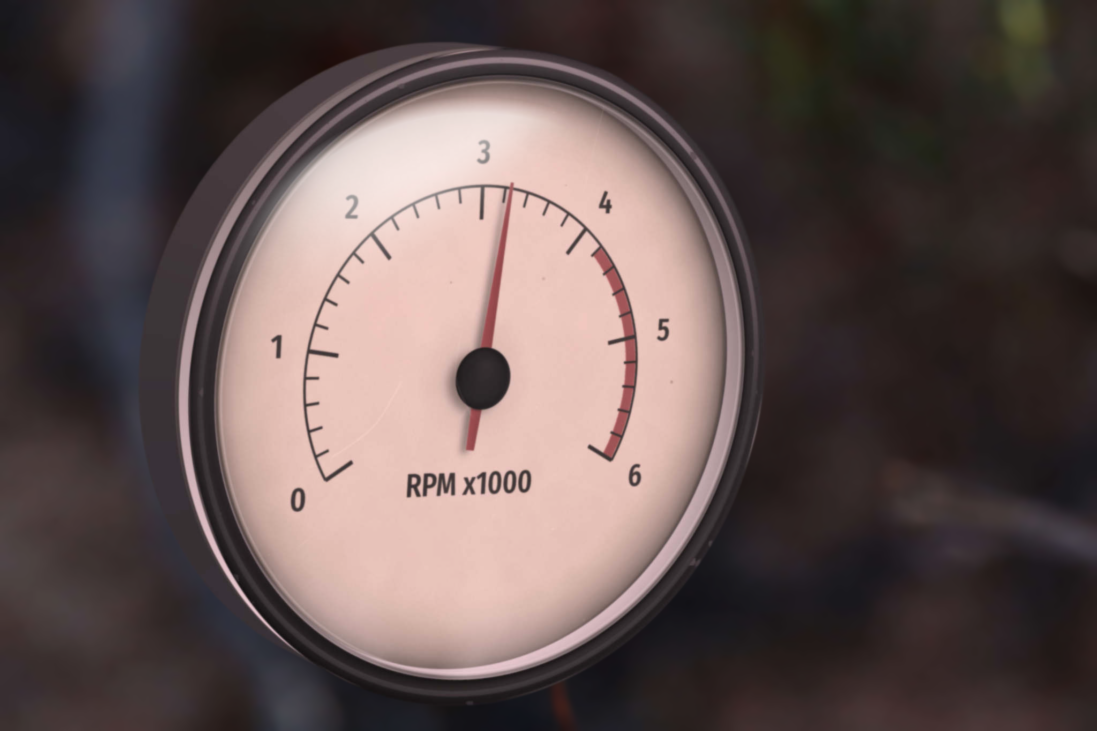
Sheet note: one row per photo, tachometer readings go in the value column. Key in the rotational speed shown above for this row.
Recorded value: 3200 rpm
